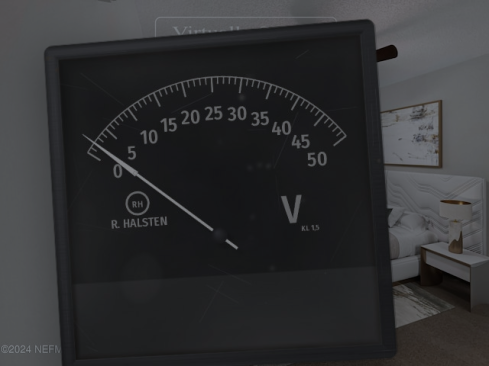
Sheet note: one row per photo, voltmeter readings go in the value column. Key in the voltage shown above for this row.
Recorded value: 2 V
